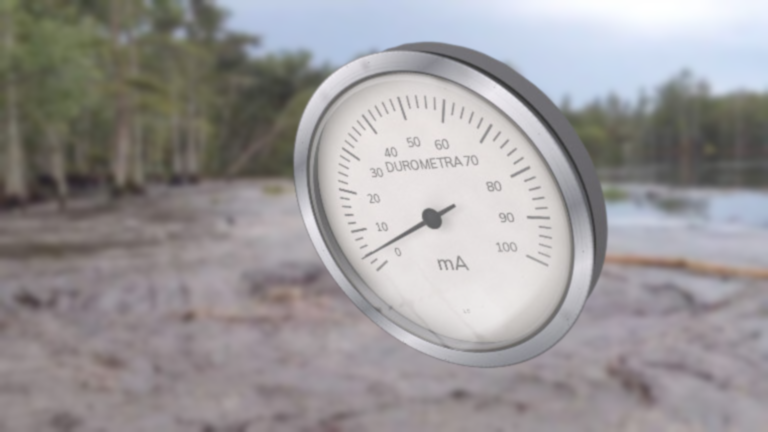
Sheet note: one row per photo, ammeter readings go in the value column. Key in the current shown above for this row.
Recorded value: 4 mA
